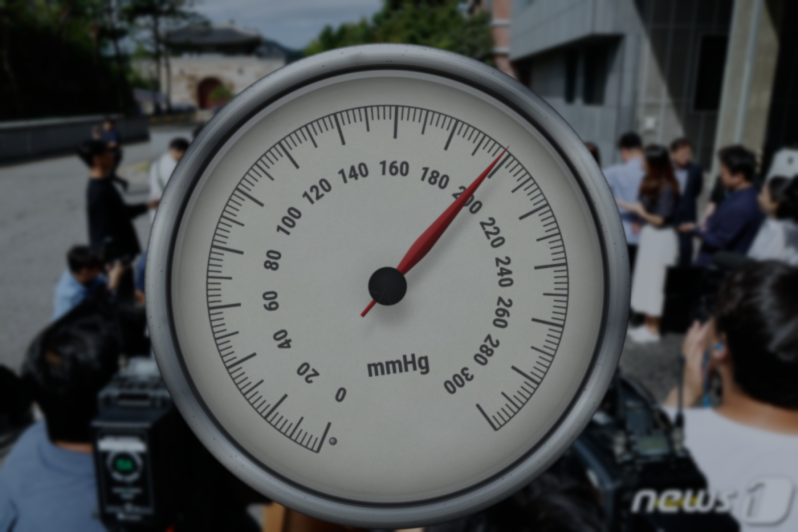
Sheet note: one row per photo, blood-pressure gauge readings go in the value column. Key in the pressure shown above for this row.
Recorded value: 198 mmHg
